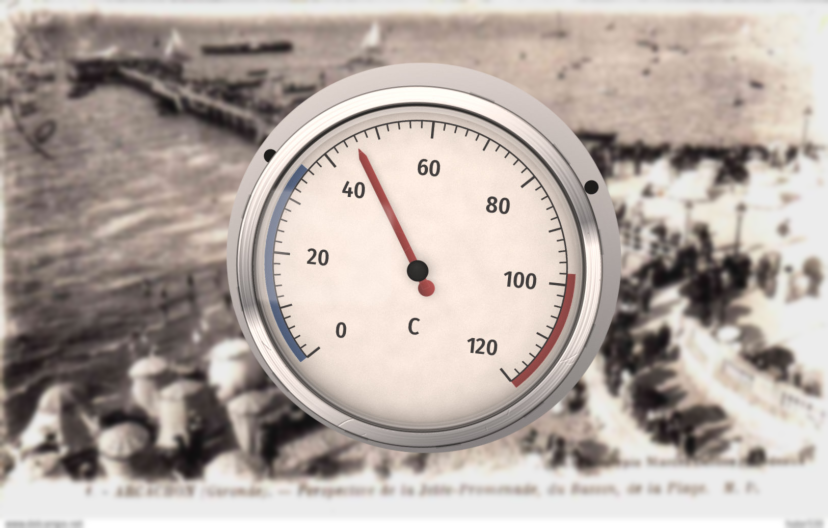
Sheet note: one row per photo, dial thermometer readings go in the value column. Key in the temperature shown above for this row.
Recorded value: 46 °C
